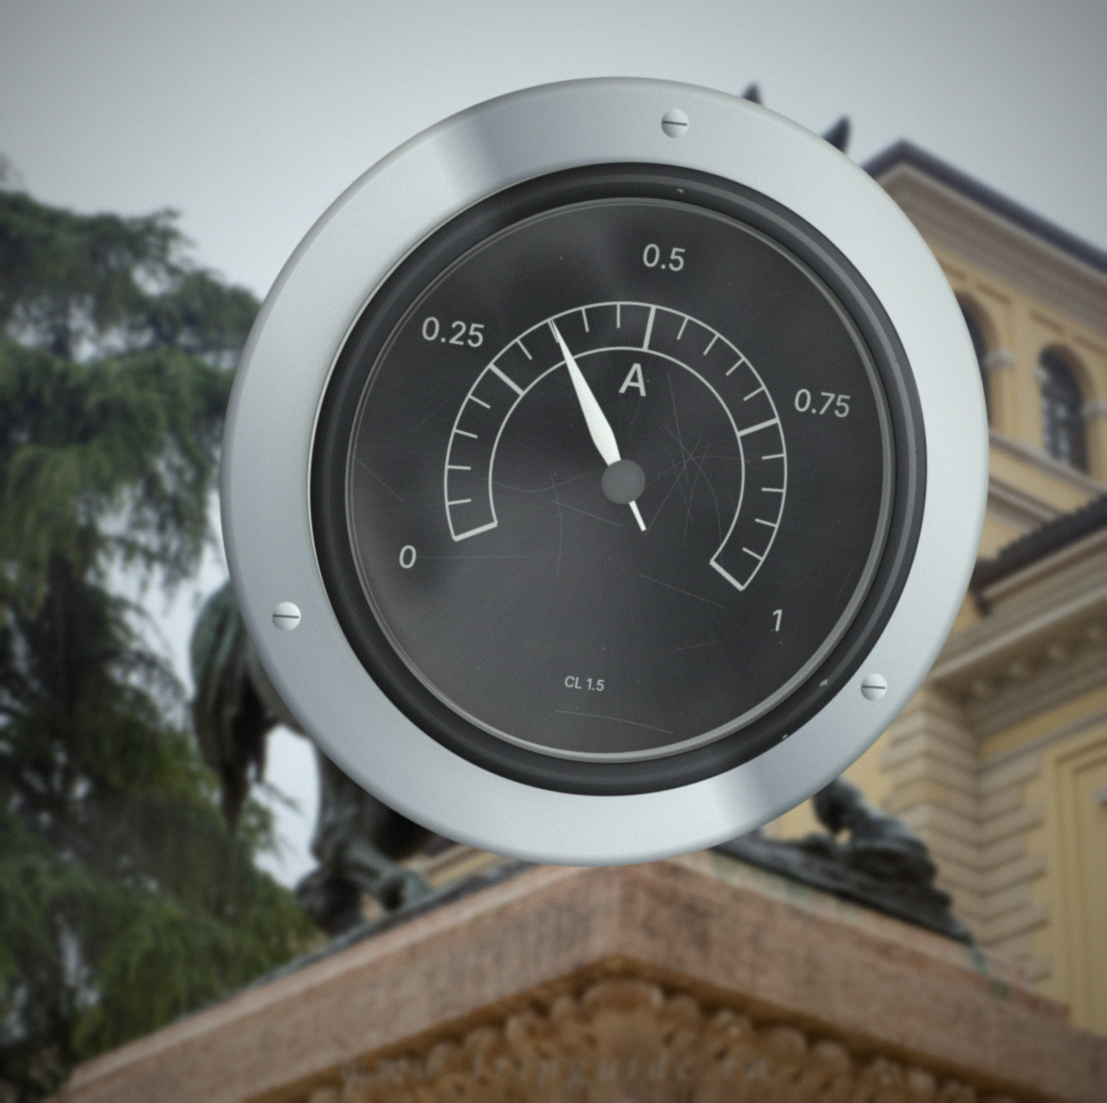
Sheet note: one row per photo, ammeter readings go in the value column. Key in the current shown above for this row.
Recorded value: 0.35 A
